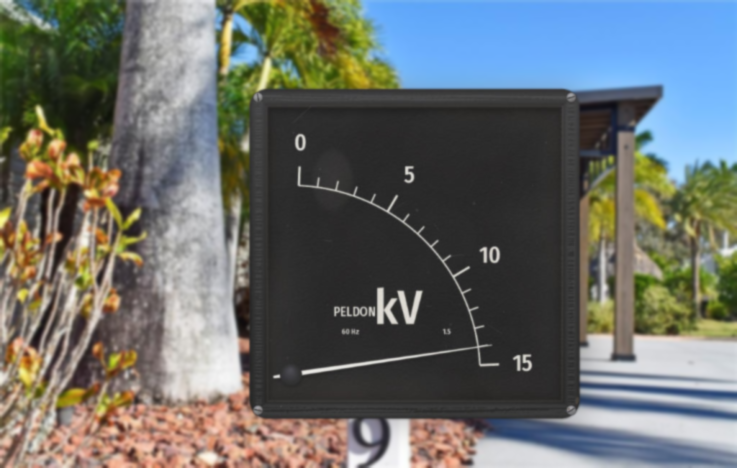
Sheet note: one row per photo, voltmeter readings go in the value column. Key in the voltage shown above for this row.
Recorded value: 14 kV
